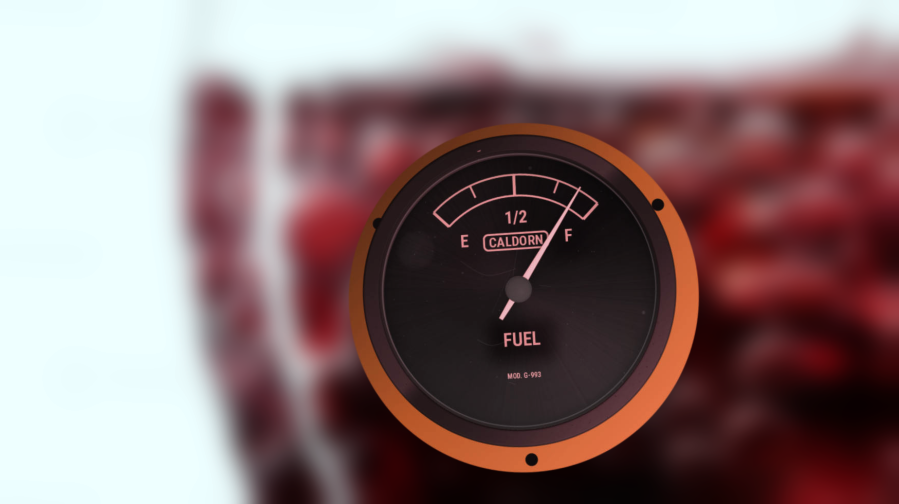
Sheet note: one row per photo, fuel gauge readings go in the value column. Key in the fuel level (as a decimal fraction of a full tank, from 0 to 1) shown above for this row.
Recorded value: 0.875
